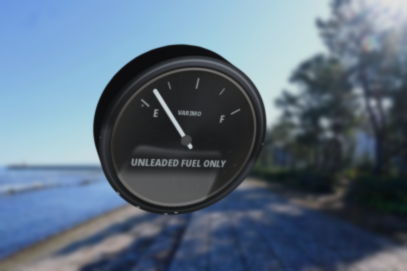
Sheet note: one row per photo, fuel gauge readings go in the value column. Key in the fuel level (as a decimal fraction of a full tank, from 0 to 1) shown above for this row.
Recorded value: 0.125
